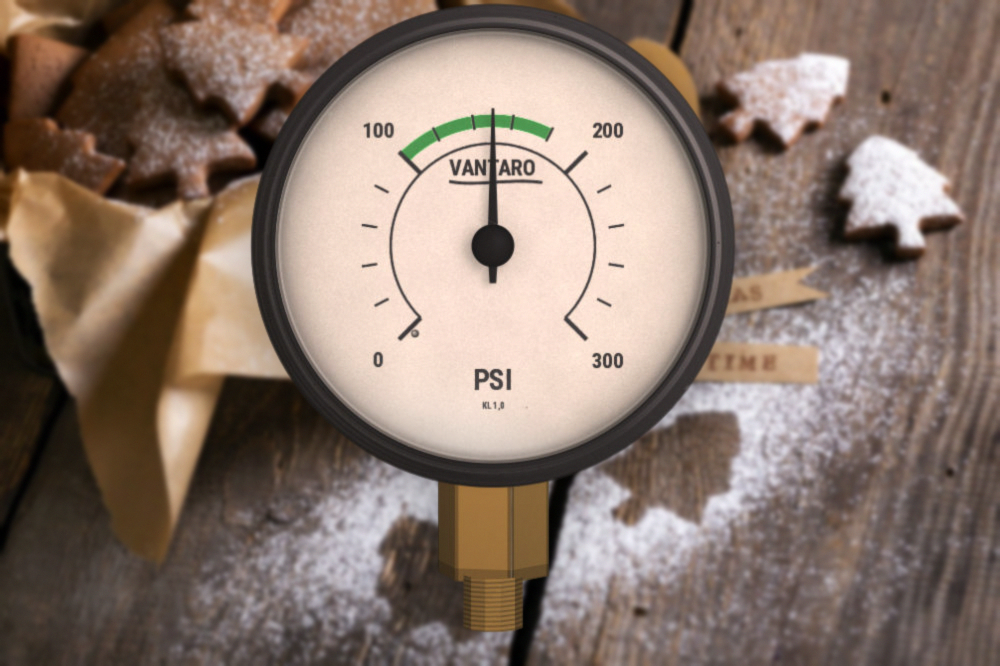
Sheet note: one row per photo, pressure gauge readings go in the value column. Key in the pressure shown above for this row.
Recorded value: 150 psi
